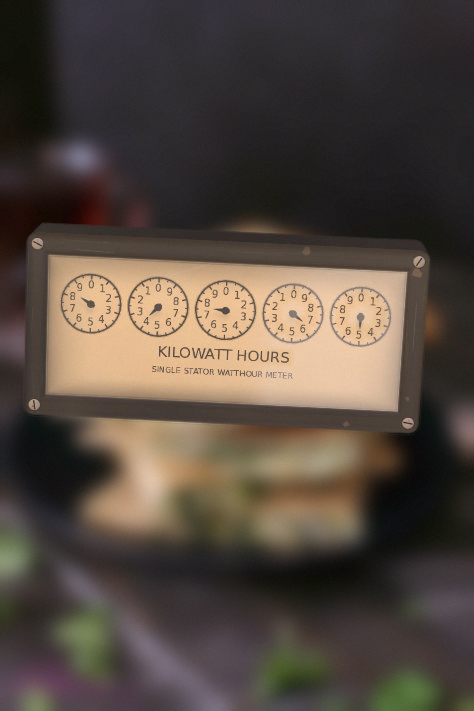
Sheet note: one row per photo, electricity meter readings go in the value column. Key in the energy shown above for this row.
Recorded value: 83765 kWh
